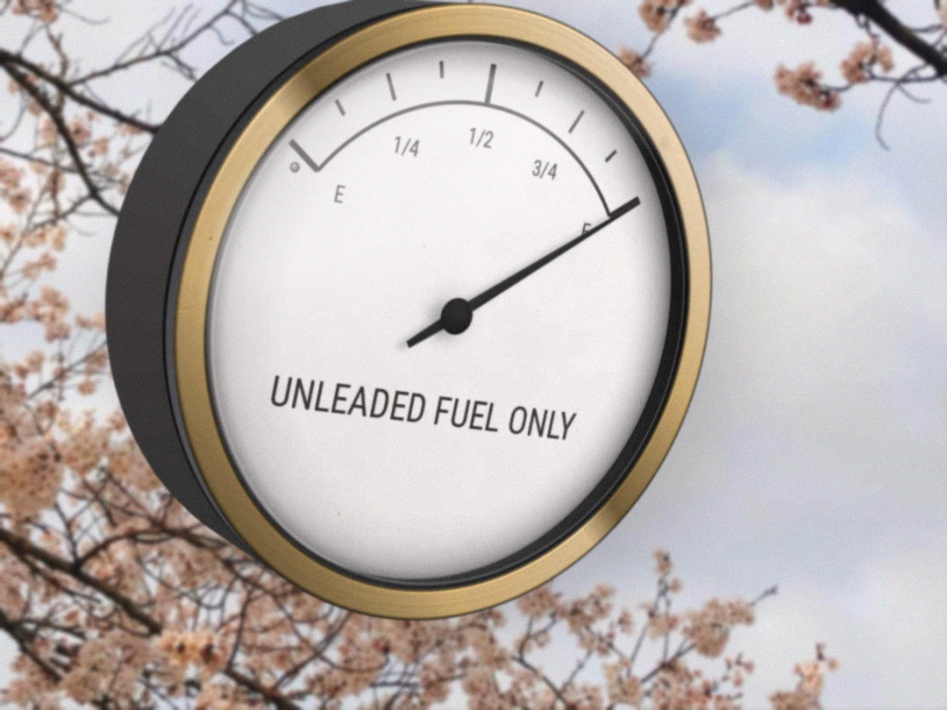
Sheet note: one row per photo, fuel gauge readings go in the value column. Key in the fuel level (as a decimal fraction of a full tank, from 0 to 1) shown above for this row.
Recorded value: 1
